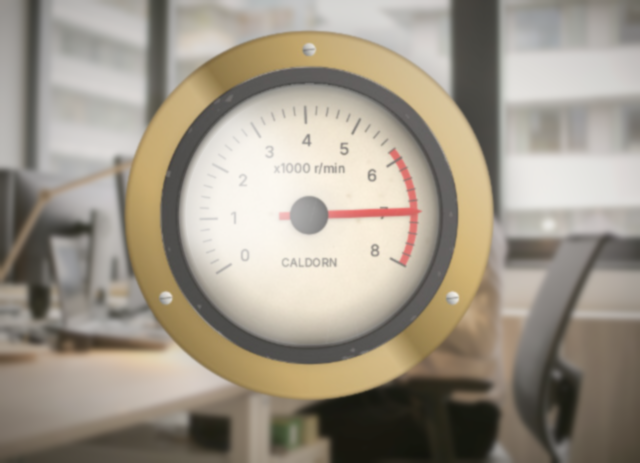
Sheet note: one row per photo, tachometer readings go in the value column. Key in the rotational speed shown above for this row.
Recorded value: 7000 rpm
